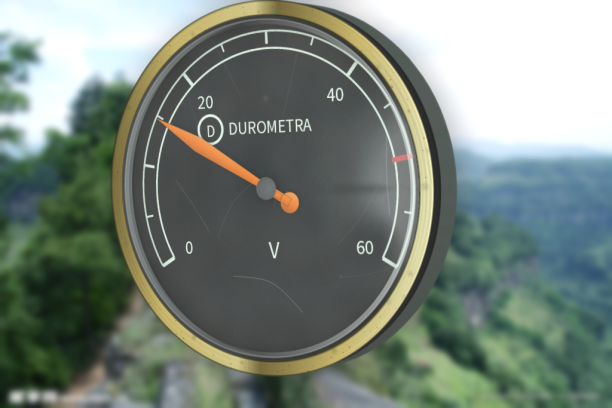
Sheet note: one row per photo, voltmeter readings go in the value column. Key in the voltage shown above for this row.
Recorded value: 15 V
